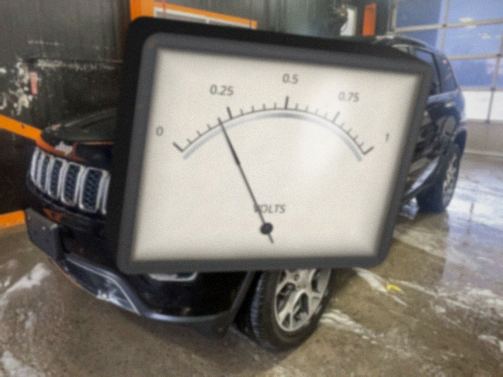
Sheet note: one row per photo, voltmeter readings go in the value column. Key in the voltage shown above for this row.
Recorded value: 0.2 V
